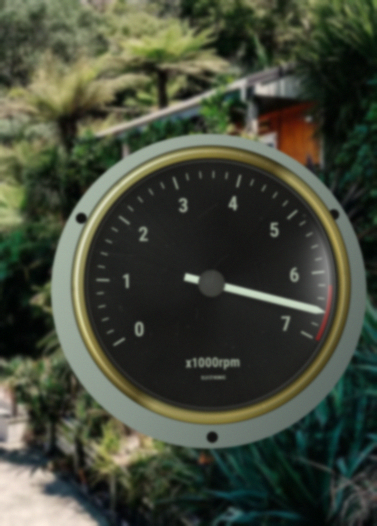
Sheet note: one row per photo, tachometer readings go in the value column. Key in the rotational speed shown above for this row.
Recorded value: 6600 rpm
